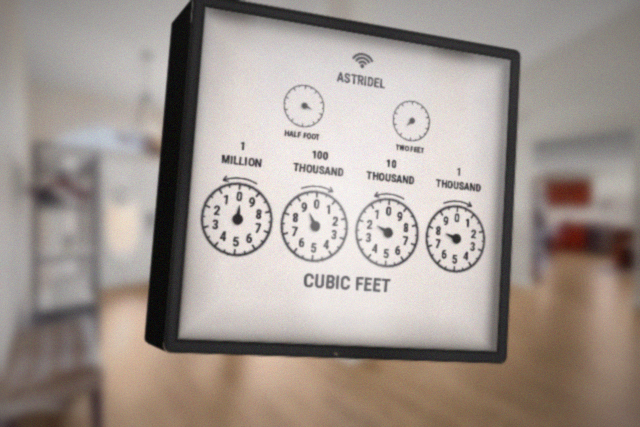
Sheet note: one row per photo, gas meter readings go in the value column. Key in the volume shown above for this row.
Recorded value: 991800 ft³
